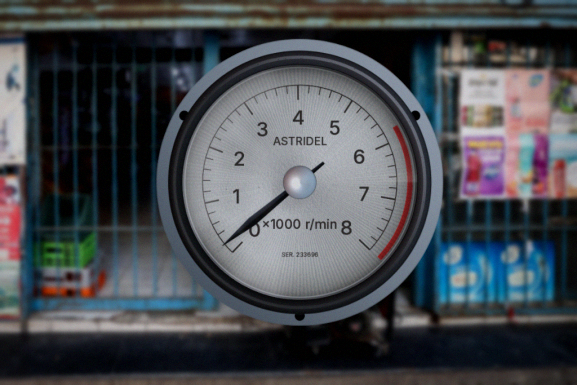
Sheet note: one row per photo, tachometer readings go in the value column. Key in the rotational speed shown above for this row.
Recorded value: 200 rpm
